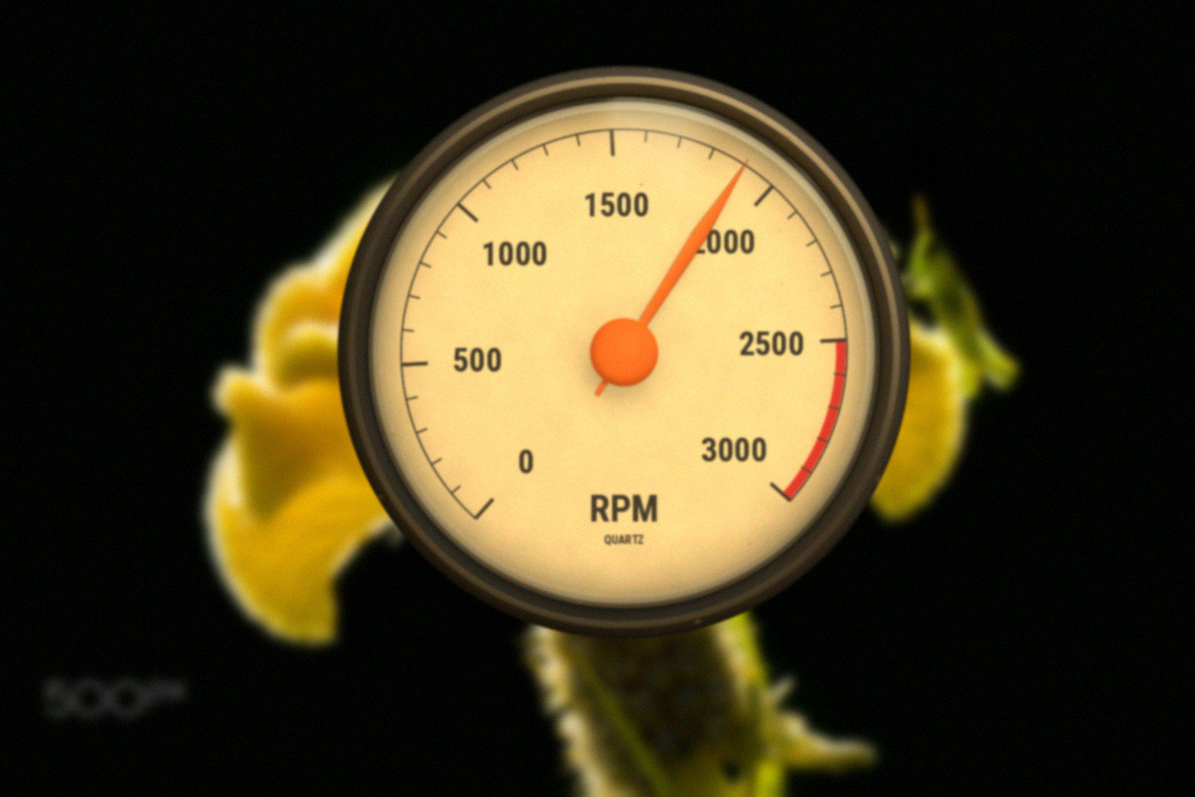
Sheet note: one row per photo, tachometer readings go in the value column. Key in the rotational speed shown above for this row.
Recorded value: 1900 rpm
